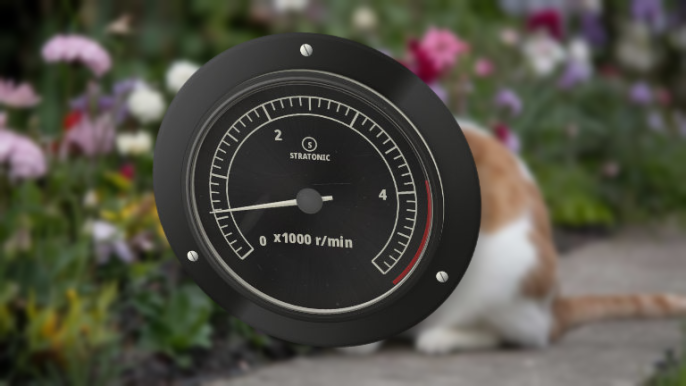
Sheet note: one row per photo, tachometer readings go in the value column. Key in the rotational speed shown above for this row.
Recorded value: 600 rpm
